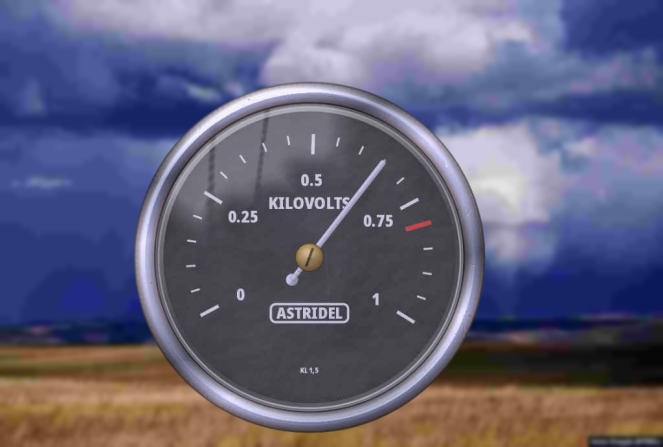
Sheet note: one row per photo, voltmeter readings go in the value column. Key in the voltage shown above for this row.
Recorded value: 0.65 kV
